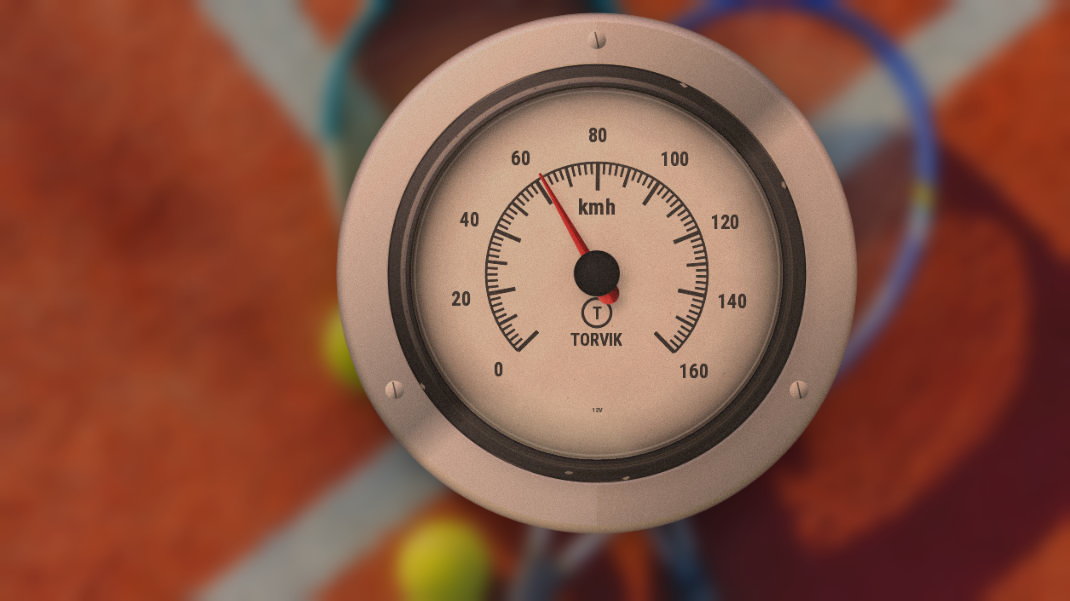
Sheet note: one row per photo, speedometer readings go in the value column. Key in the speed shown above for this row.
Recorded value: 62 km/h
